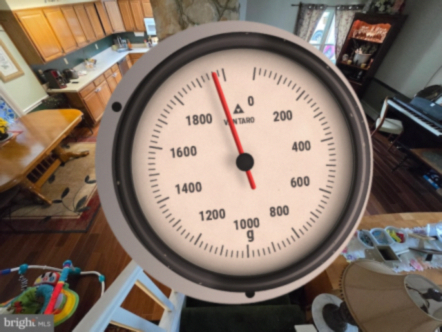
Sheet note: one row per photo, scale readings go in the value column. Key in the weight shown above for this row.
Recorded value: 1960 g
